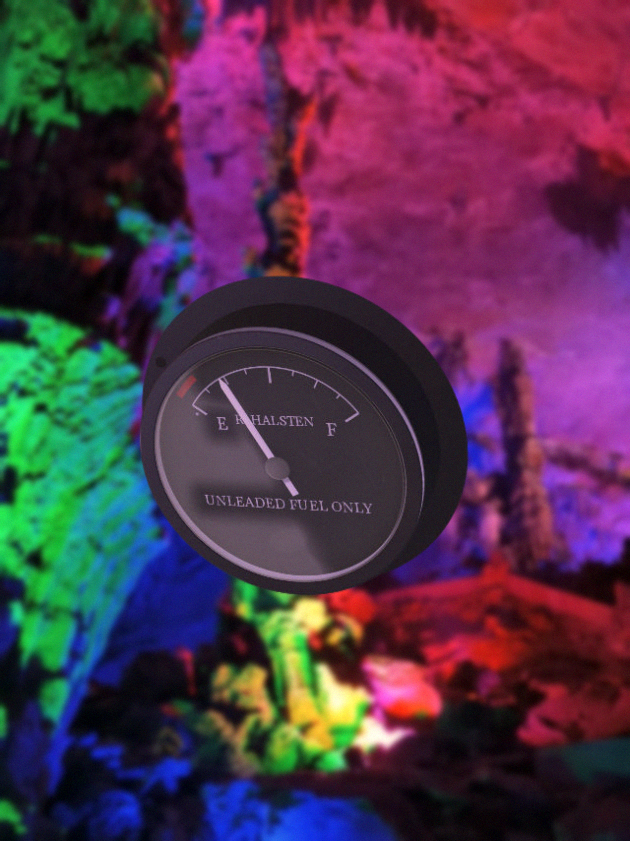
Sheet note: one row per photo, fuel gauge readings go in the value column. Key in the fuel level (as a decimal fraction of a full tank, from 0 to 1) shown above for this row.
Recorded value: 0.25
